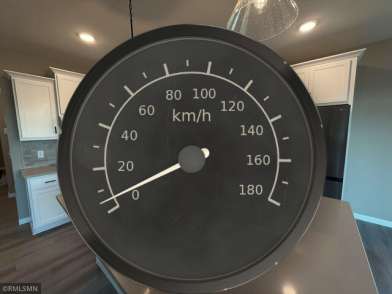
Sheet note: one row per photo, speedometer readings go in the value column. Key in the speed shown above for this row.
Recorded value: 5 km/h
